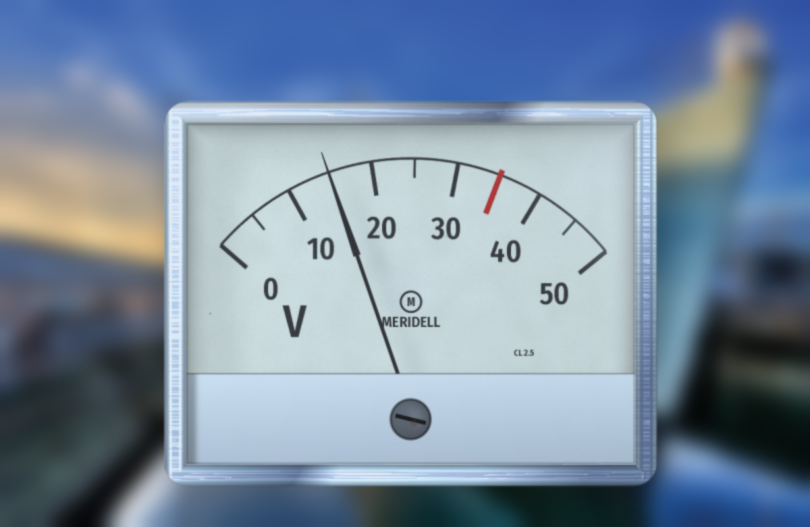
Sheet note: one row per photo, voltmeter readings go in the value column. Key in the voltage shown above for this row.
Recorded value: 15 V
